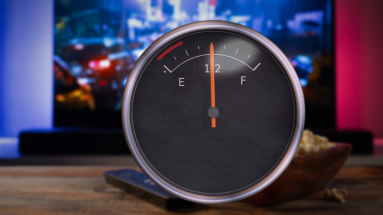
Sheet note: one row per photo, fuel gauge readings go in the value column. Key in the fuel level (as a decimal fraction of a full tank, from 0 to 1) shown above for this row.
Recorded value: 0.5
